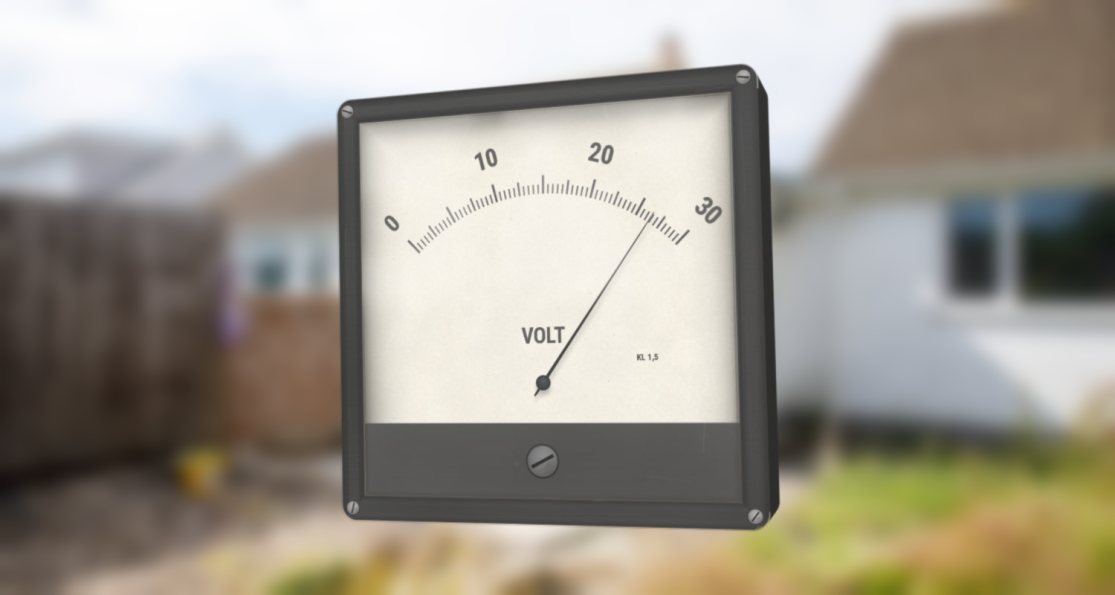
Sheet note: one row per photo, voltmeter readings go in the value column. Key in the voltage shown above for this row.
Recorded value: 26.5 V
